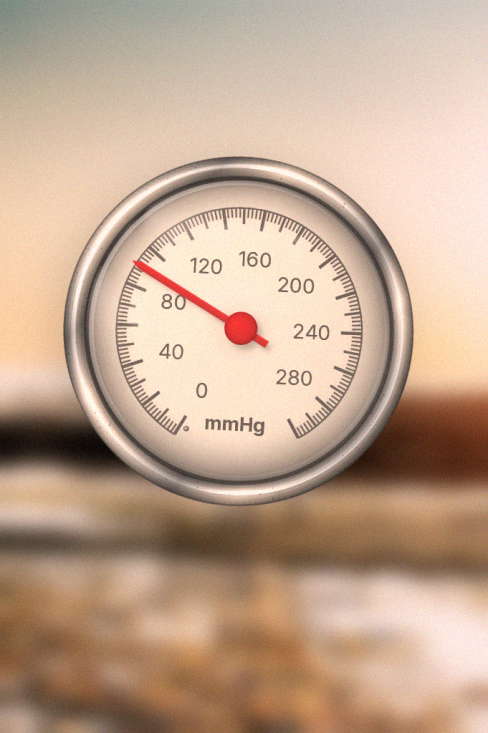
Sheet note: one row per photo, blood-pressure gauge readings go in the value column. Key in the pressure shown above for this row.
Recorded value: 90 mmHg
